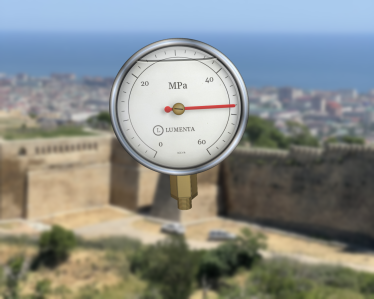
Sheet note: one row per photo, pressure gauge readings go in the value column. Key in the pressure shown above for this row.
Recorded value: 48 MPa
